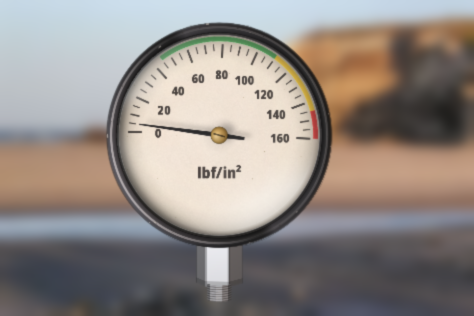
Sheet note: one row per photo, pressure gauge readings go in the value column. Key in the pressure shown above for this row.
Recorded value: 5 psi
